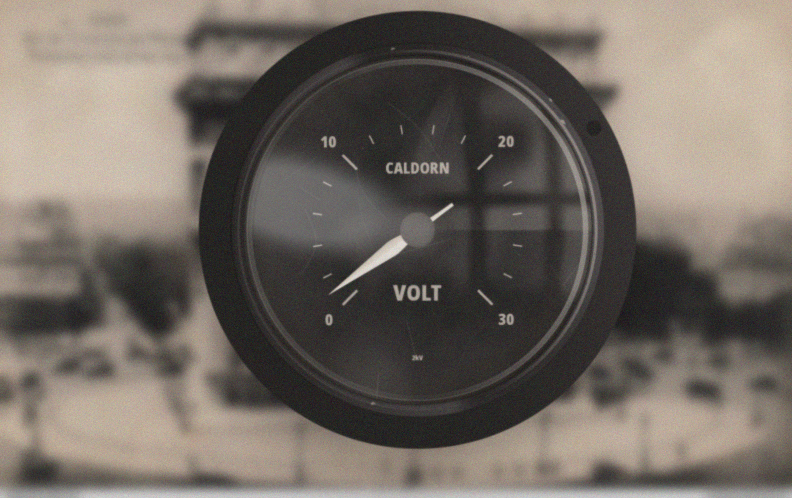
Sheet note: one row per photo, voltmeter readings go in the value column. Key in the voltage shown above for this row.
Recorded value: 1 V
